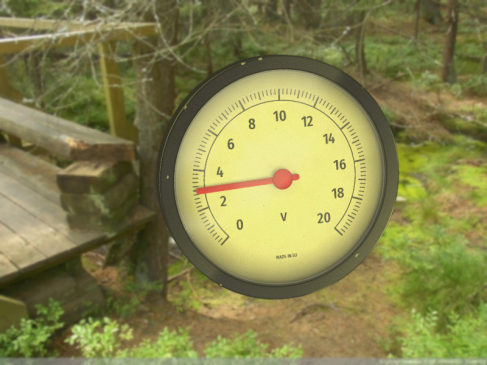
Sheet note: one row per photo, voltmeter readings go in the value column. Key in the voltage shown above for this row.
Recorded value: 3 V
